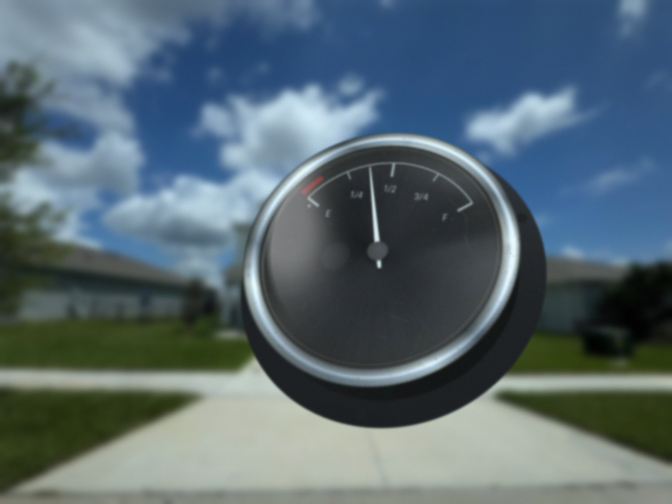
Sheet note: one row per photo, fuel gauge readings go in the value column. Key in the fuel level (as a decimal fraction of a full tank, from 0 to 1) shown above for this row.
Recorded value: 0.375
